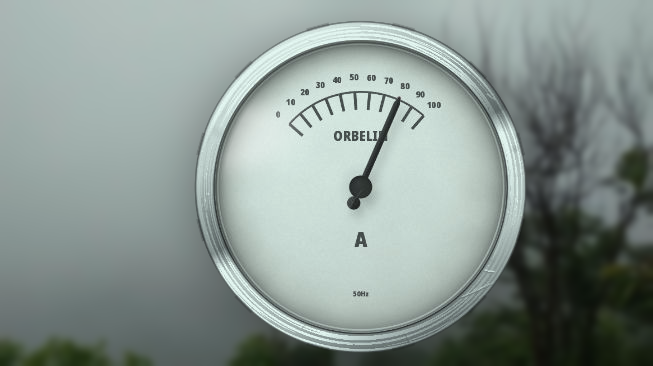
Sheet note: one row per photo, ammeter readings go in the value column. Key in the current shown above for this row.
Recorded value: 80 A
